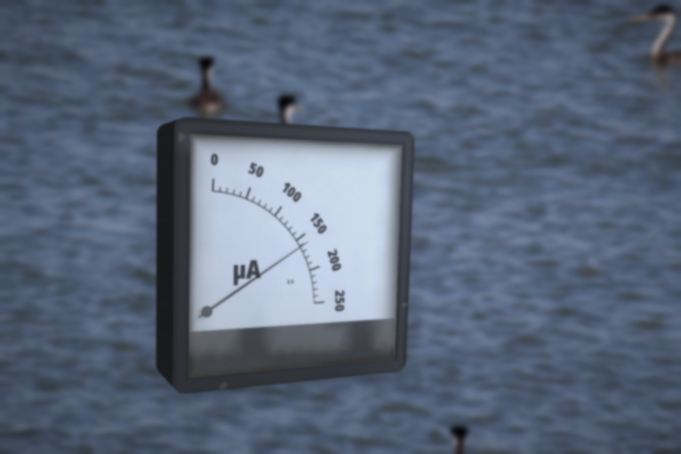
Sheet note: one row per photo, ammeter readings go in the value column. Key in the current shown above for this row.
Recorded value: 160 µA
